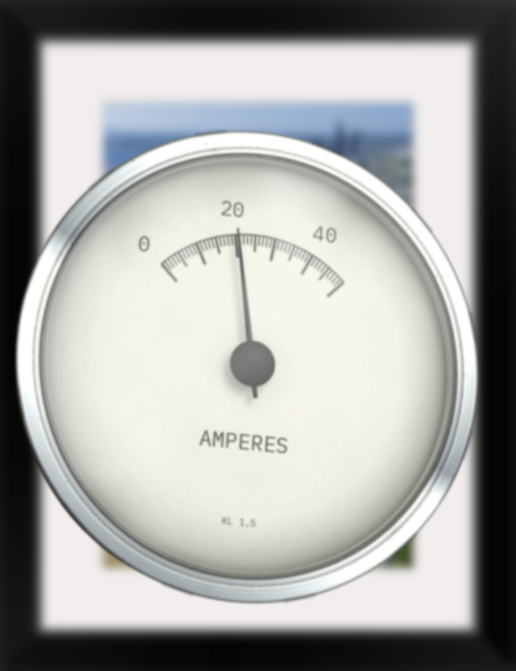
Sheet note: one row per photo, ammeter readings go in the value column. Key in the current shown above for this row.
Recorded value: 20 A
